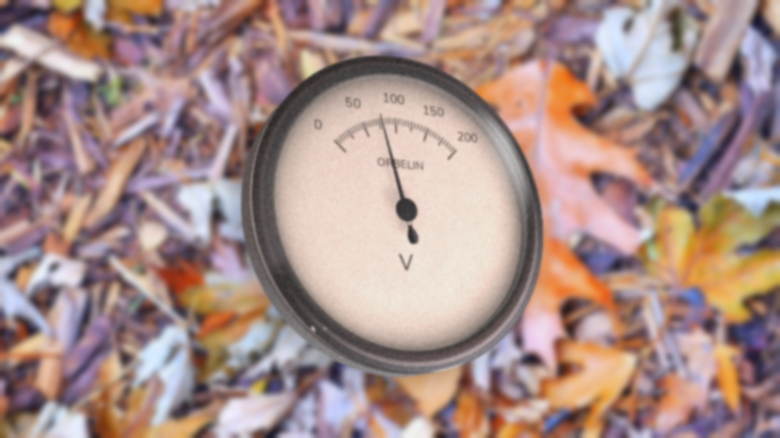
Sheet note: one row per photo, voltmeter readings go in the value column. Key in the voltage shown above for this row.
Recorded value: 75 V
